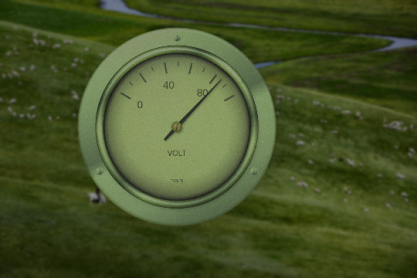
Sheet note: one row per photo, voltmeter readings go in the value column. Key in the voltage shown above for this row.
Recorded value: 85 V
